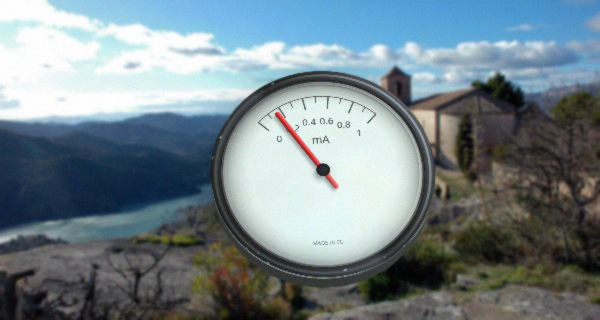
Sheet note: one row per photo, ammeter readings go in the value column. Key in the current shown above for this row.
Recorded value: 0.15 mA
